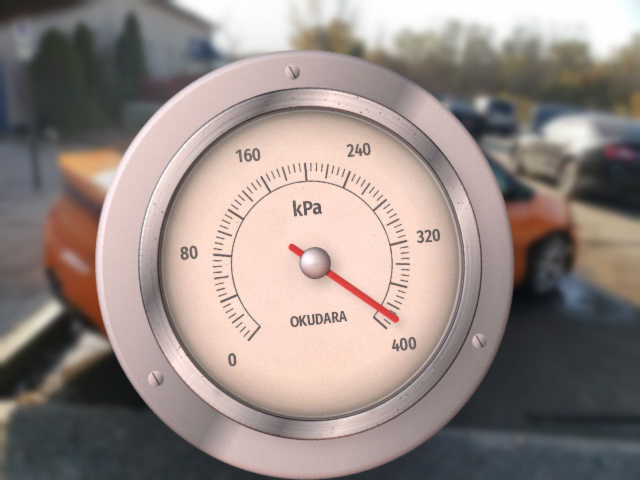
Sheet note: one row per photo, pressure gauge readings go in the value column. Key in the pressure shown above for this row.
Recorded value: 390 kPa
